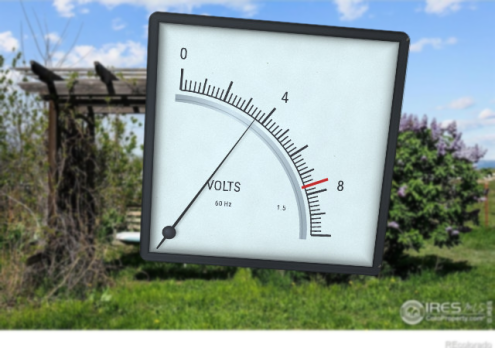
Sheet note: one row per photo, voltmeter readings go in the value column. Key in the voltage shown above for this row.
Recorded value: 3.6 V
